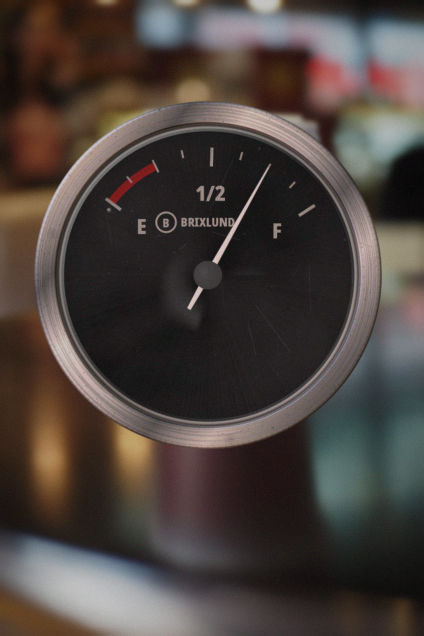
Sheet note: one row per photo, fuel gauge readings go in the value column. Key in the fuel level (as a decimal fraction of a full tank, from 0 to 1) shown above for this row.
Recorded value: 0.75
